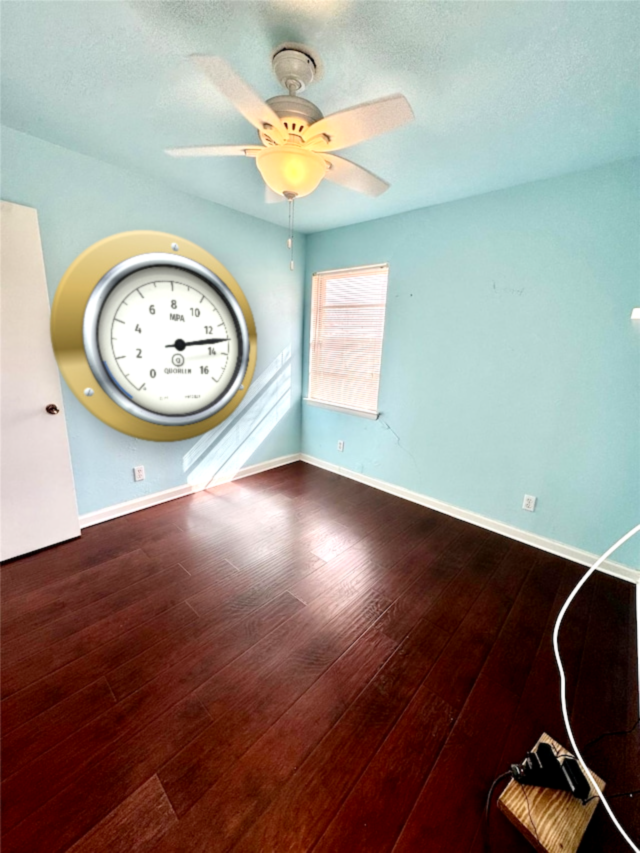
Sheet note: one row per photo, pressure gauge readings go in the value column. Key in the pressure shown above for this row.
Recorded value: 13 MPa
